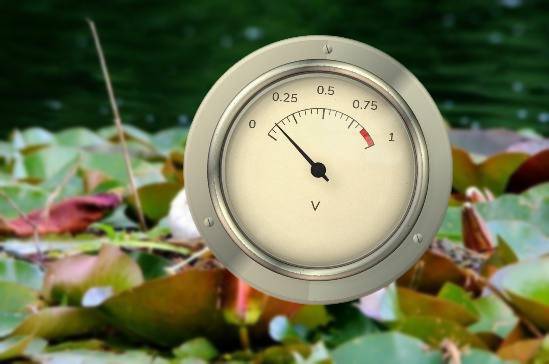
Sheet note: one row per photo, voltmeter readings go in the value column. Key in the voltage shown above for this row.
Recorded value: 0.1 V
